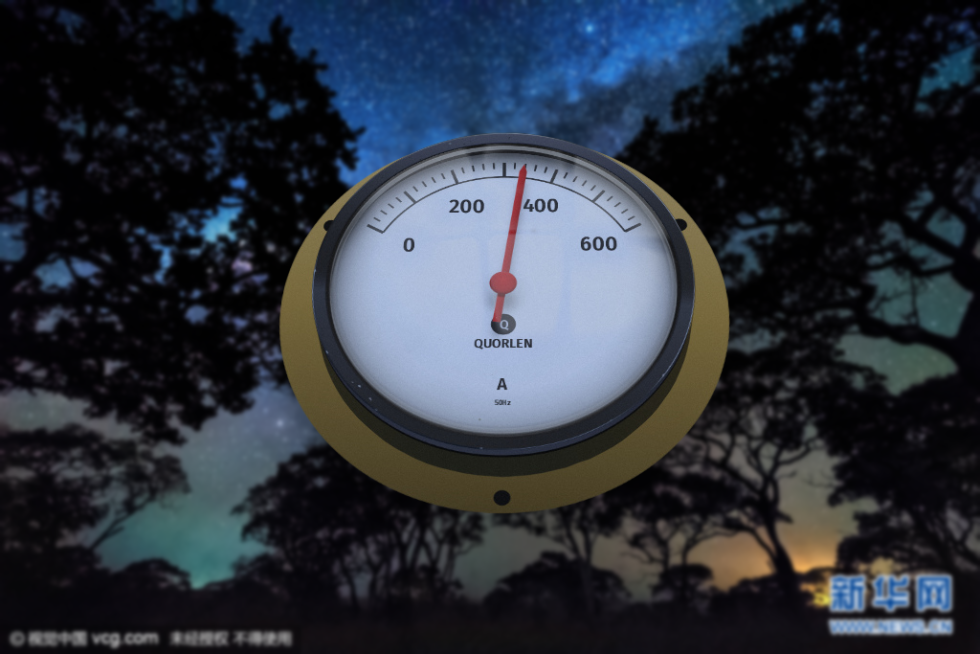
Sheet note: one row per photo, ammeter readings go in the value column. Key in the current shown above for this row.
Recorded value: 340 A
